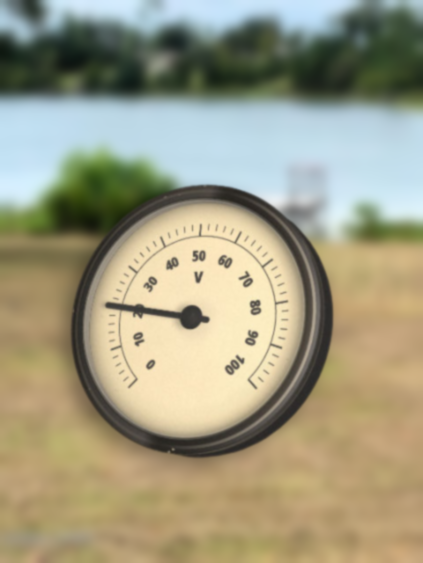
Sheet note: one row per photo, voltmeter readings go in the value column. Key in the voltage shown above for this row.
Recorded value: 20 V
